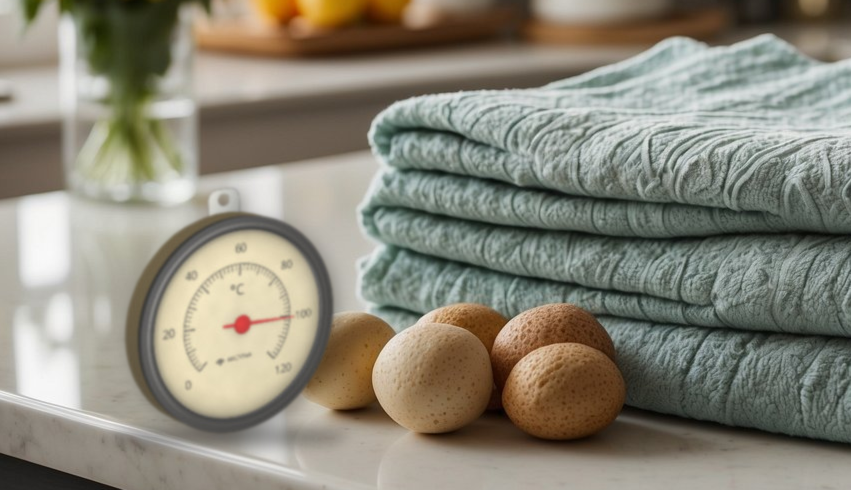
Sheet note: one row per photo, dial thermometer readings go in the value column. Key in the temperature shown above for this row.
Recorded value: 100 °C
